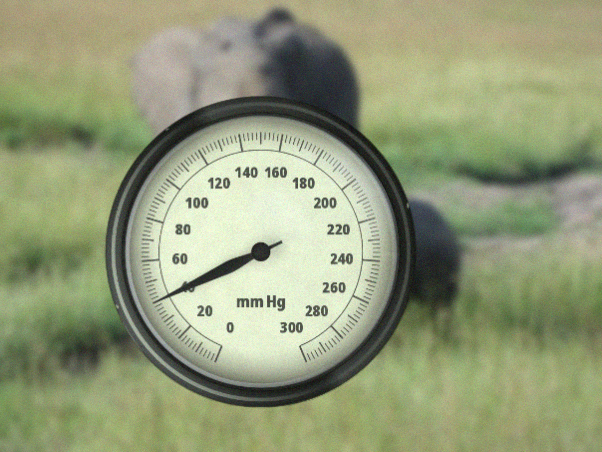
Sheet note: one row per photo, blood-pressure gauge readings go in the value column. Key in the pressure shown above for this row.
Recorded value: 40 mmHg
